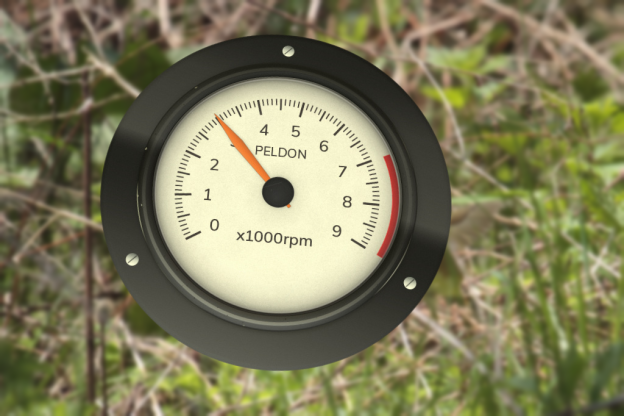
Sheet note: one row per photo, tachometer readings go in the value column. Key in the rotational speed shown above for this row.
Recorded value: 3000 rpm
